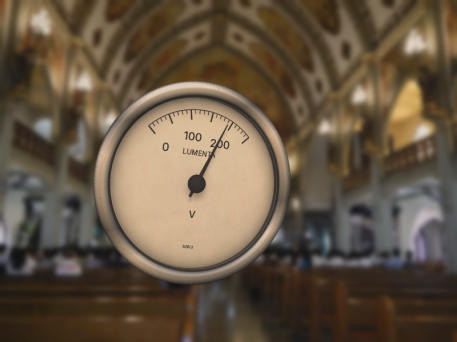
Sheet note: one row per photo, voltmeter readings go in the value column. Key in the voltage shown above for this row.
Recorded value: 190 V
